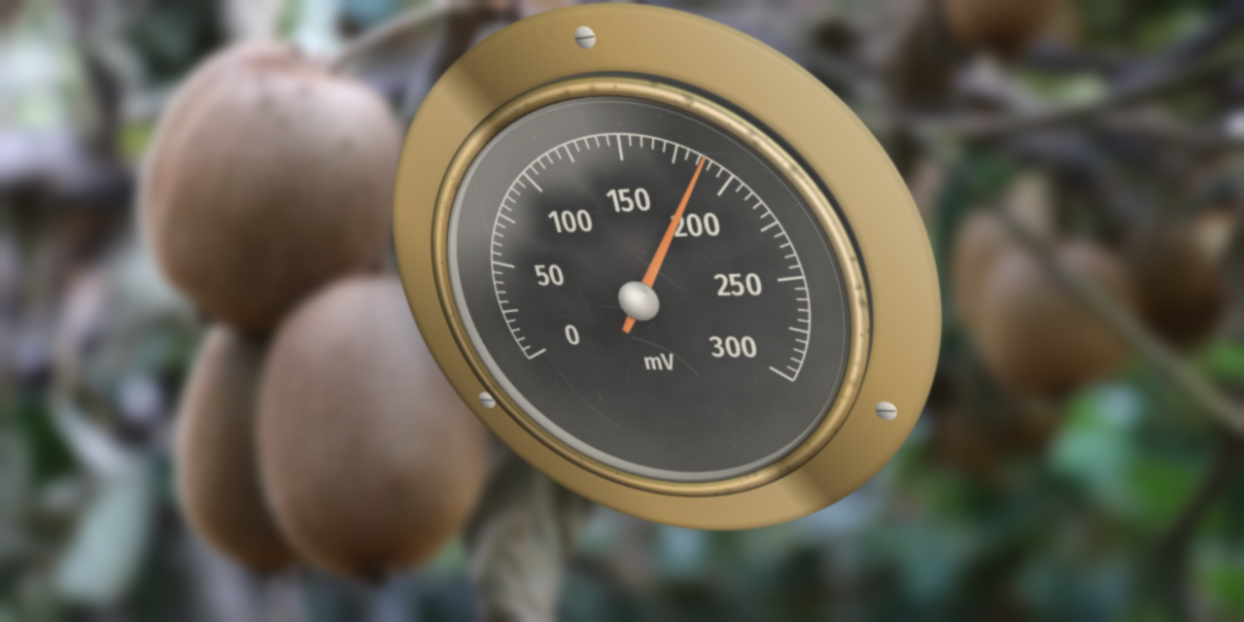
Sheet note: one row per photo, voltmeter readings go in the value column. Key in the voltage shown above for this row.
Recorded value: 187.5 mV
